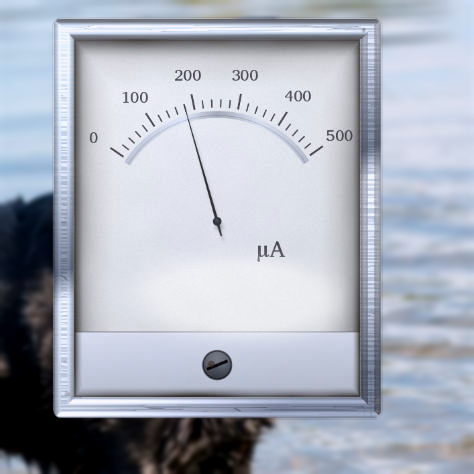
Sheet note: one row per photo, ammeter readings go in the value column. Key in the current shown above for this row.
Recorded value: 180 µA
